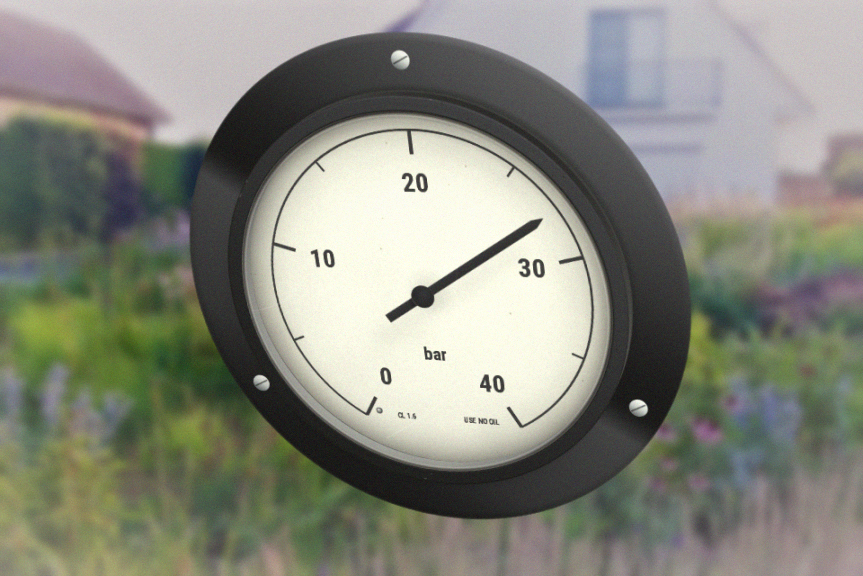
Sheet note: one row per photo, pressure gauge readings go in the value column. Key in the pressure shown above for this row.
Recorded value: 27.5 bar
